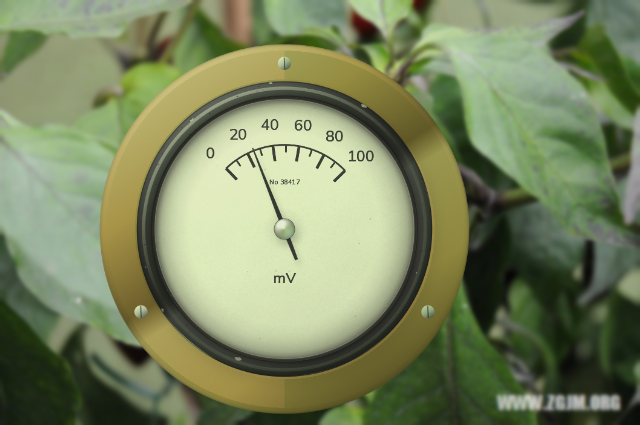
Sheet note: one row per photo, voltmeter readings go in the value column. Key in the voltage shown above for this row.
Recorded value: 25 mV
